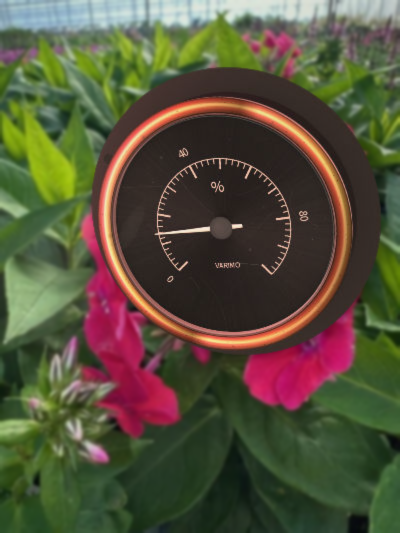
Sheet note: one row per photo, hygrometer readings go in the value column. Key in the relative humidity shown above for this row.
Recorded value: 14 %
